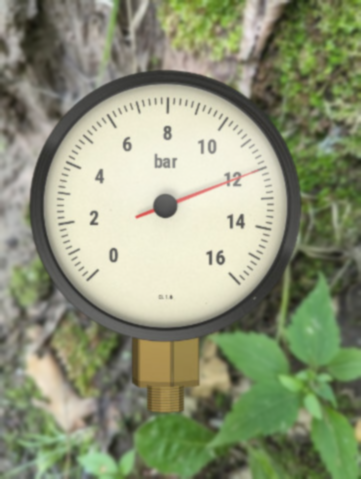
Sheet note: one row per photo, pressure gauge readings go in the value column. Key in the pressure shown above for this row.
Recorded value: 12 bar
